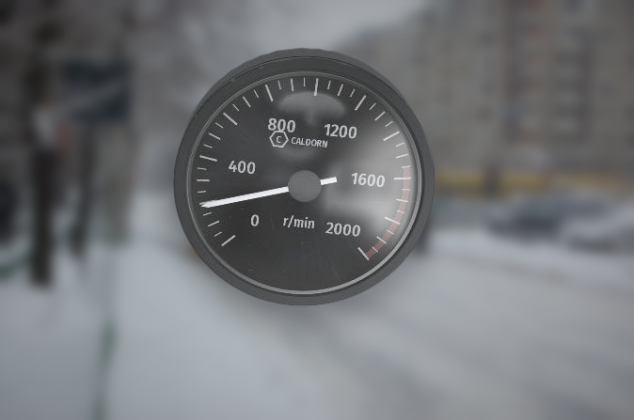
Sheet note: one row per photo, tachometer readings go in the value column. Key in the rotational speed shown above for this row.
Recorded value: 200 rpm
